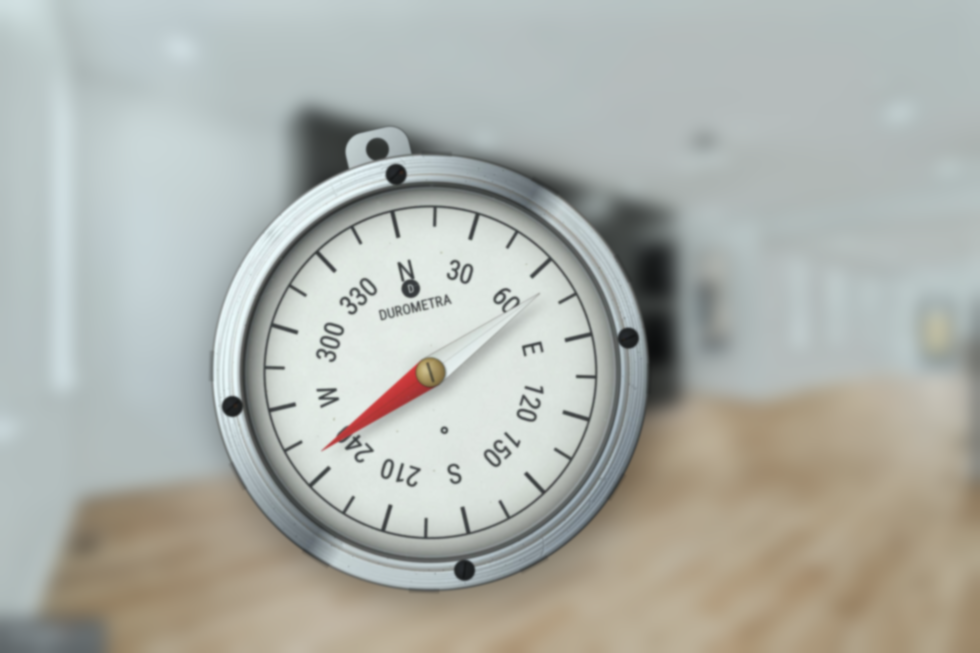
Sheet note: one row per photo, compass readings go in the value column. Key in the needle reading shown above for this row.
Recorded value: 247.5 °
